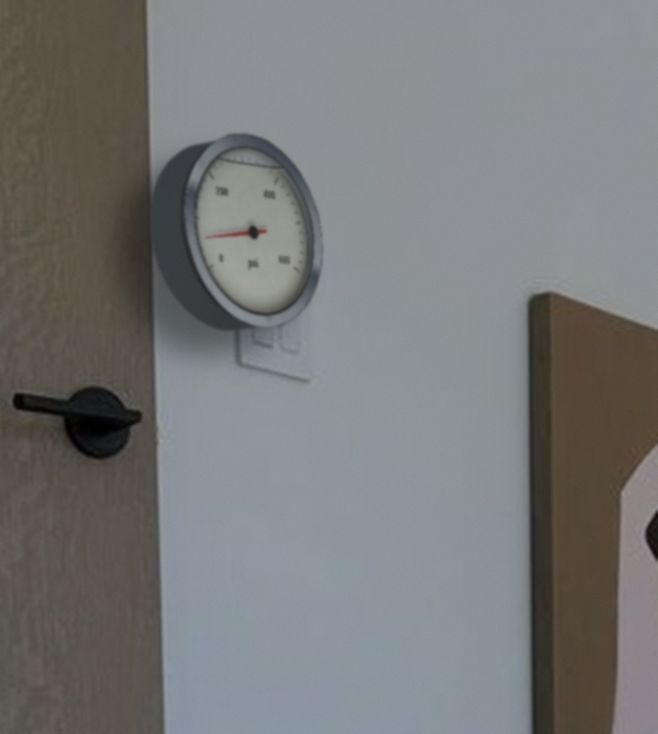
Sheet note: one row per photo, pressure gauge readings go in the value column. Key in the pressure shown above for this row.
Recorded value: 60 psi
